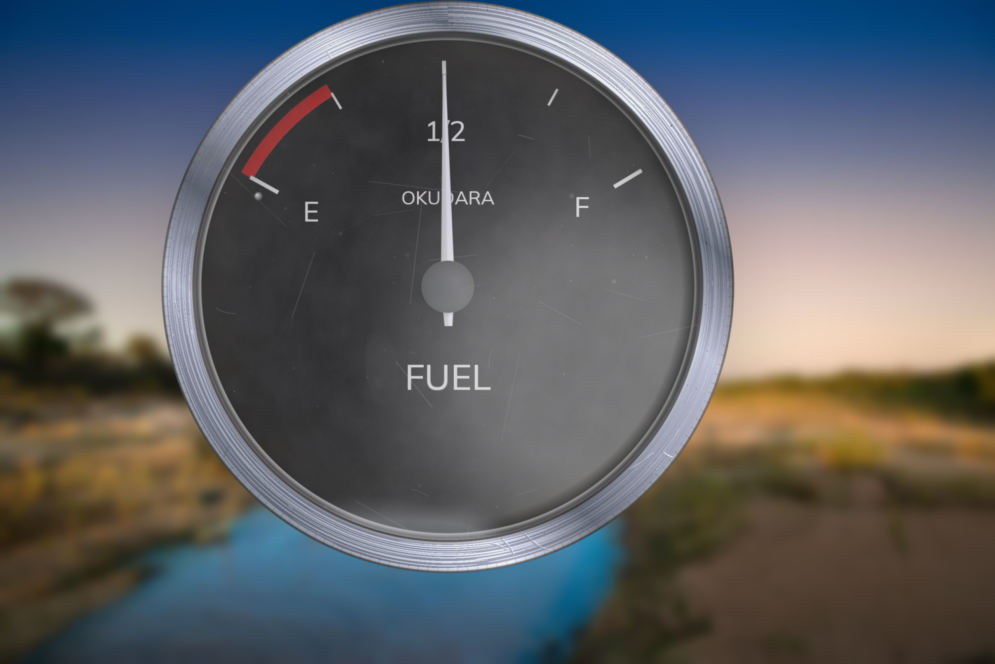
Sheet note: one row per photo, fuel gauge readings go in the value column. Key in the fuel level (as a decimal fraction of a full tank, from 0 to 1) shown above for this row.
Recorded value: 0.5
